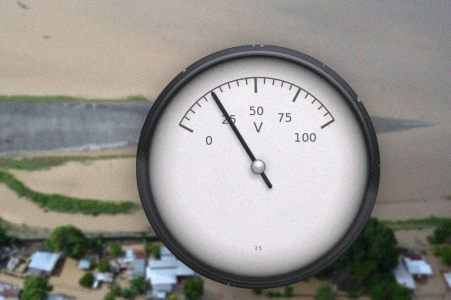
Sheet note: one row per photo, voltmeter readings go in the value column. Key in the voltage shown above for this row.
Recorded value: 25 V
